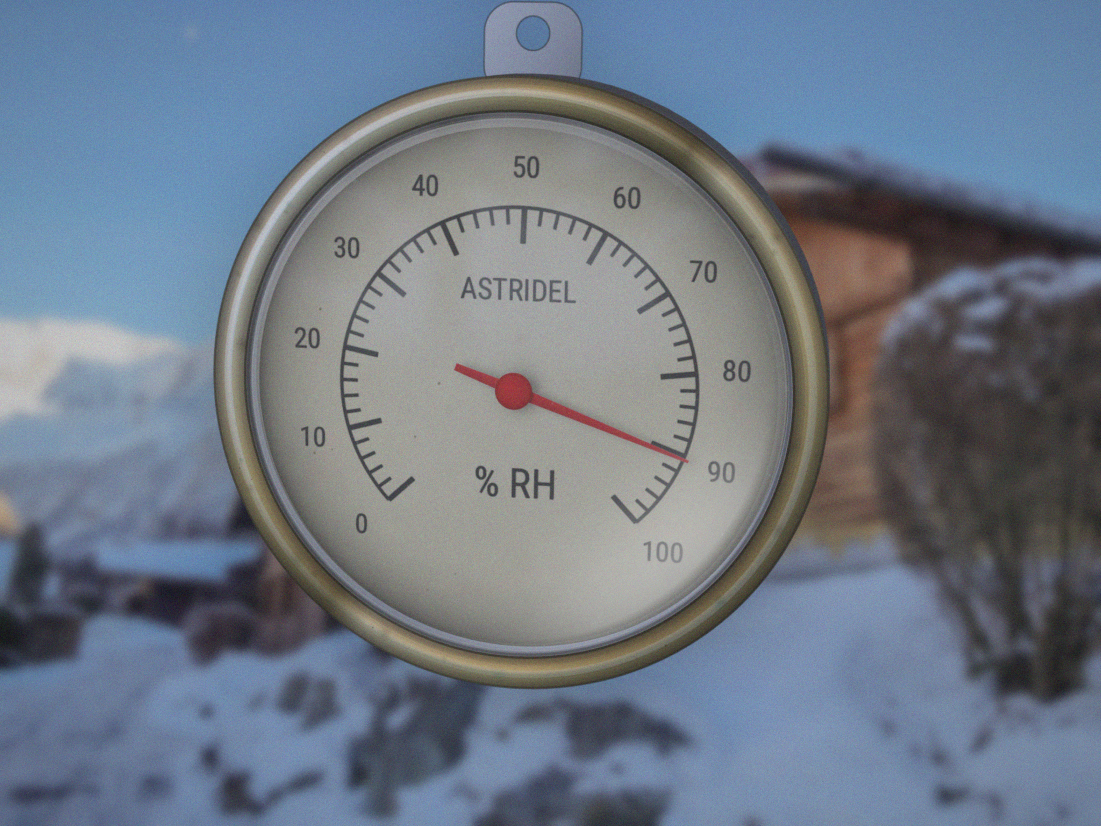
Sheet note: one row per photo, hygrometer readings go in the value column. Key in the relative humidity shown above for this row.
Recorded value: 90 %
